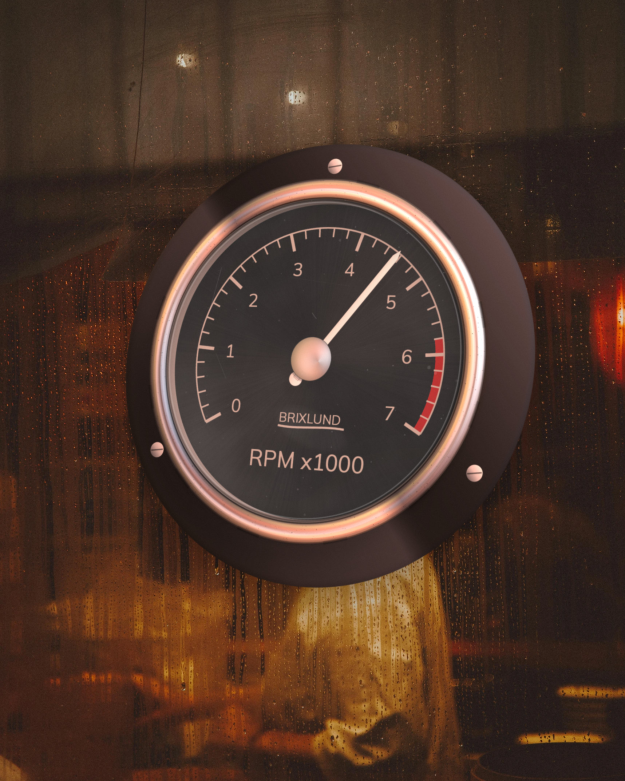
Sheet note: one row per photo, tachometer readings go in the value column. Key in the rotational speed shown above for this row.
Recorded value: 4600 rpm
